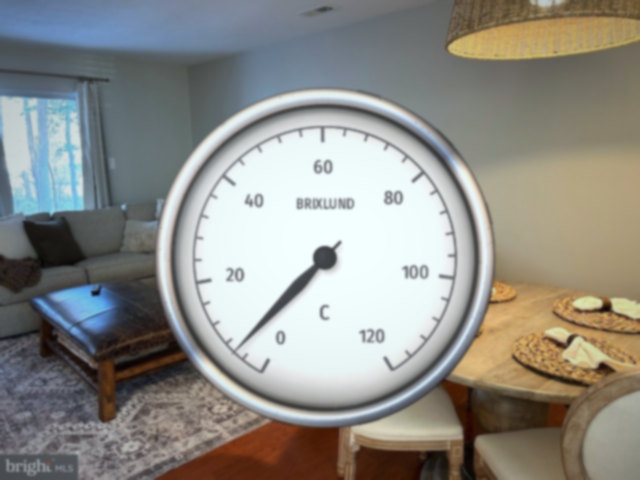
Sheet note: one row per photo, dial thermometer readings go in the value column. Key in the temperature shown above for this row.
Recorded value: 6 °C
